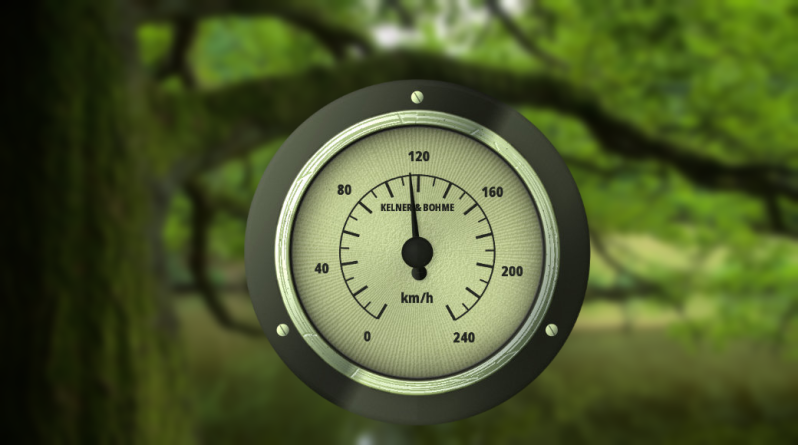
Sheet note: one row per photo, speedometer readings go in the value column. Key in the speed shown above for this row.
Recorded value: 115 km/h
